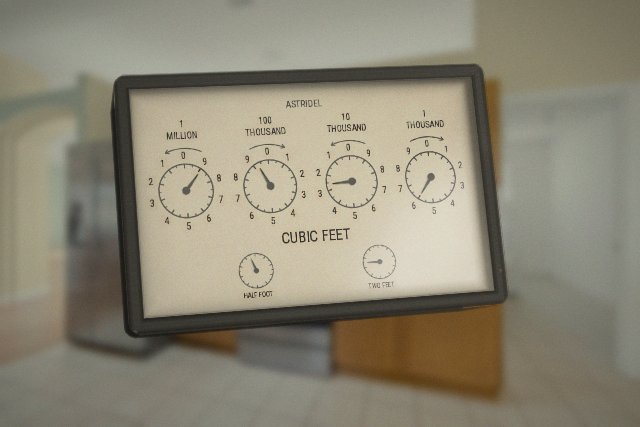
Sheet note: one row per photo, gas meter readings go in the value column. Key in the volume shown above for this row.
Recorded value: 892600 ft³
